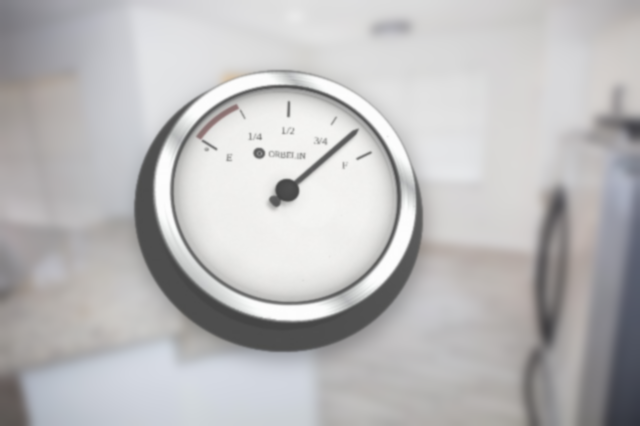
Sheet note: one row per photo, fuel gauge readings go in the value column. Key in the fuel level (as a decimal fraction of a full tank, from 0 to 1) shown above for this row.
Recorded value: 0.875
